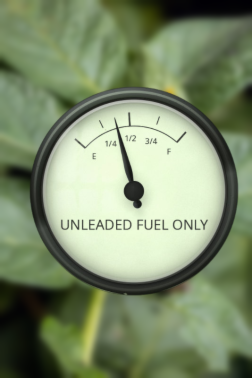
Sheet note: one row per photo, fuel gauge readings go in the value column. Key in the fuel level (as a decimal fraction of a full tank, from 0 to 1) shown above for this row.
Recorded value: 0.375
